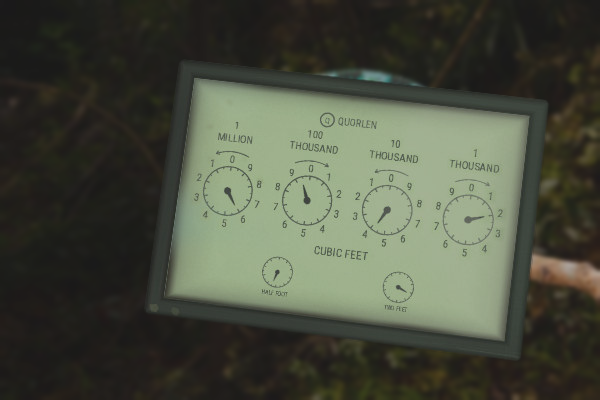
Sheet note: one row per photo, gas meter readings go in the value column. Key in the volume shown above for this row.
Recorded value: 594200 ft³
